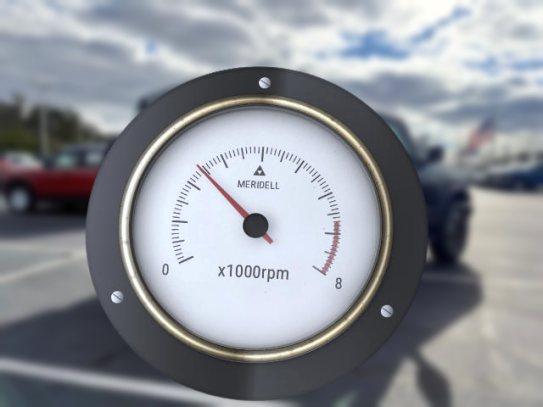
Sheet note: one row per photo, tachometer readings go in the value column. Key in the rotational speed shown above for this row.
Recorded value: 2400 rpm
